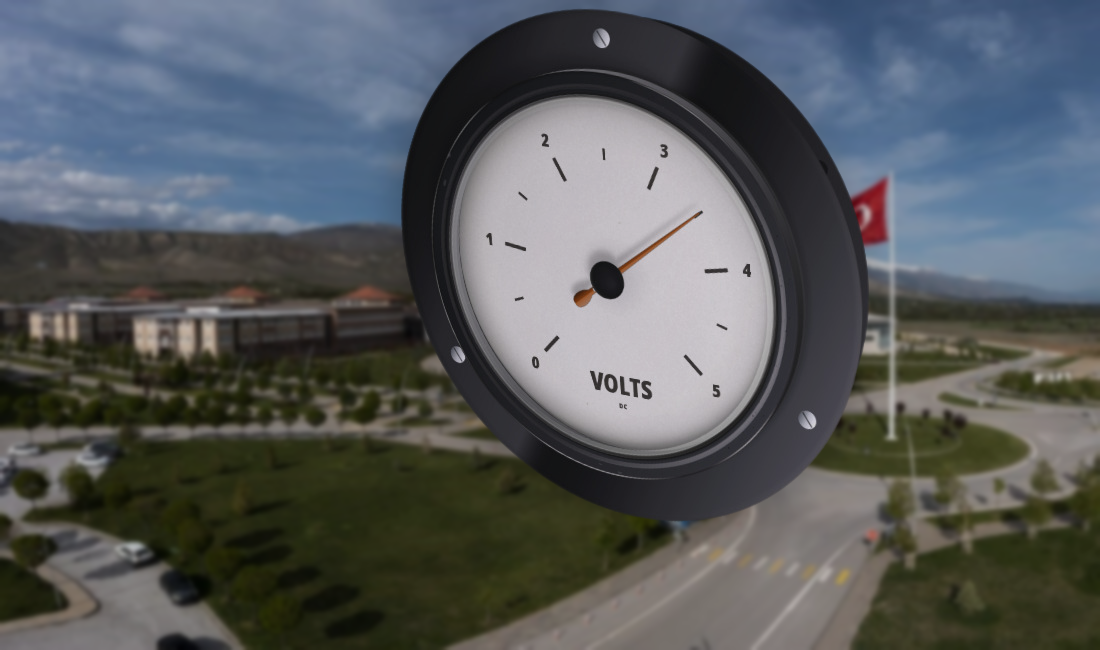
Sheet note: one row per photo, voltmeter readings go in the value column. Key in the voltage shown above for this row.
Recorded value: 3.5 V
